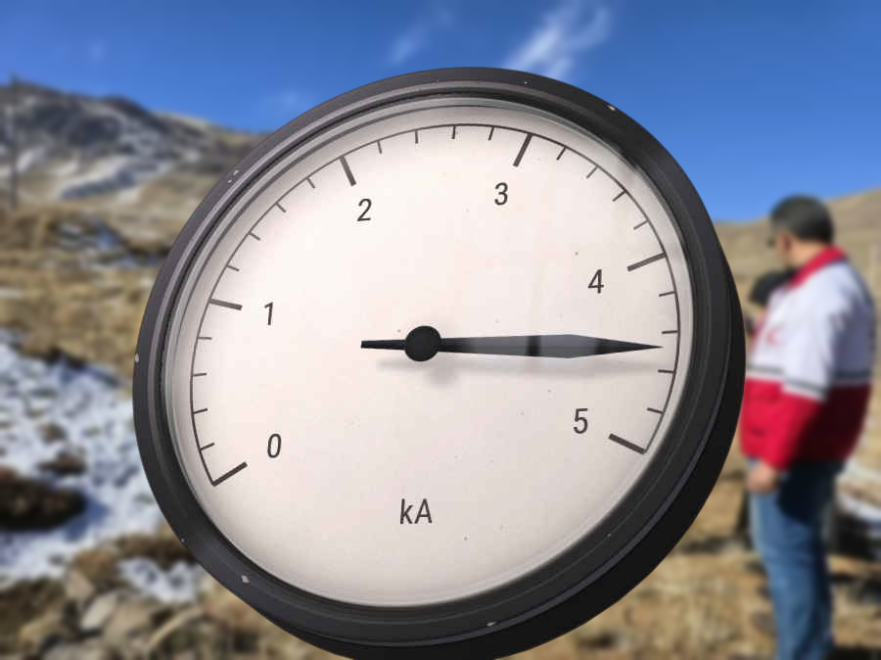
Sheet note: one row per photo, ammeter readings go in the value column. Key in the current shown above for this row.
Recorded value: 4.5 kA
